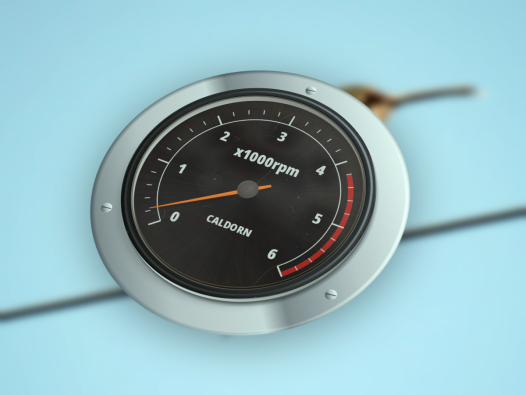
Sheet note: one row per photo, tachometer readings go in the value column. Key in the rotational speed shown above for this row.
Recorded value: 200 rpm
